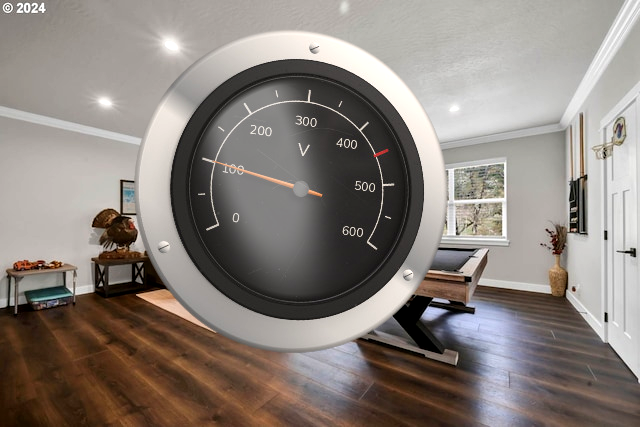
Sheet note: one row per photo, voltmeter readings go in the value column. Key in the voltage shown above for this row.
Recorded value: 100 V
